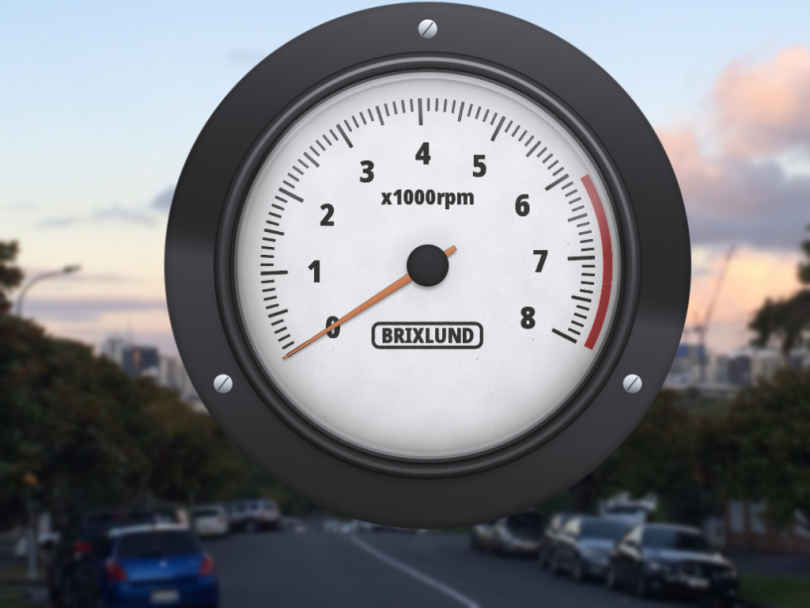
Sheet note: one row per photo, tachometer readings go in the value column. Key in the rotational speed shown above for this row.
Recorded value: 0 rpm
